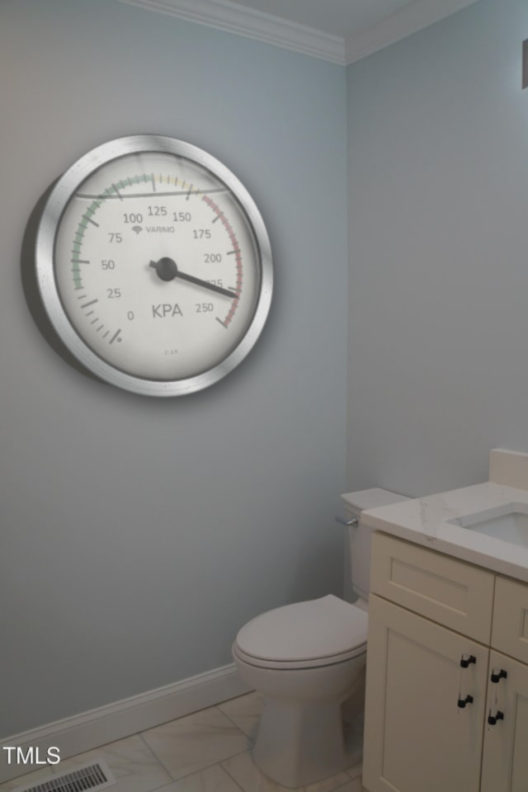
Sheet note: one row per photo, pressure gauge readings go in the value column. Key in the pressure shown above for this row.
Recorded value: 230 kPa
